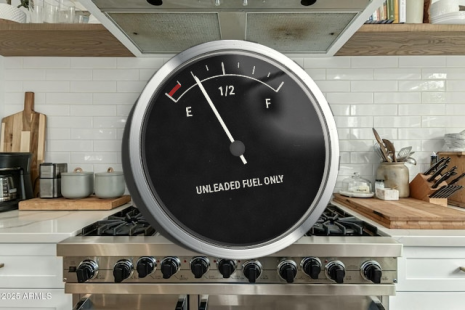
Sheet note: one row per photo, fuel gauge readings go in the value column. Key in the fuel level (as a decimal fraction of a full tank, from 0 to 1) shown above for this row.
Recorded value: 0.25
